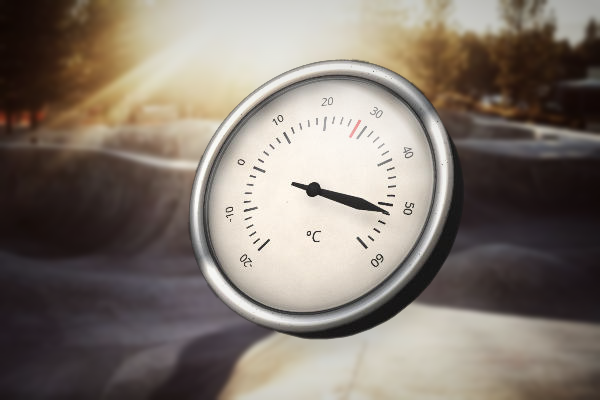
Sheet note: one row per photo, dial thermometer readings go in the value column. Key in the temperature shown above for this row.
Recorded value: 52 °C
